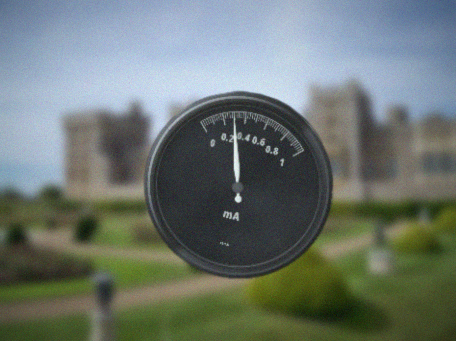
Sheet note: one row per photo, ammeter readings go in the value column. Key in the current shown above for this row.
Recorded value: 0.3 mA
